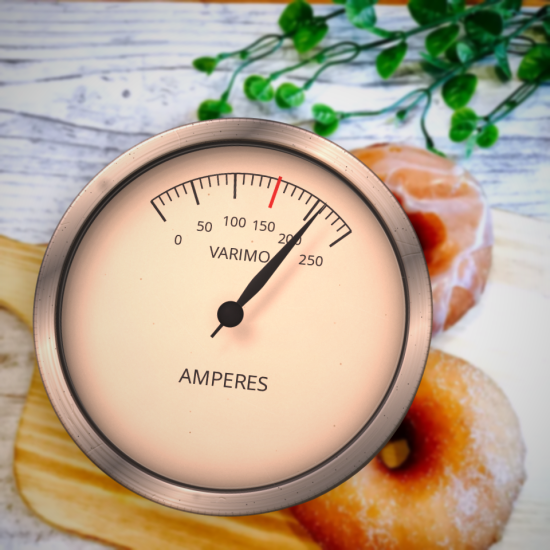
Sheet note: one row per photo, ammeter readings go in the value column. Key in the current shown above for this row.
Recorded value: 210 A
